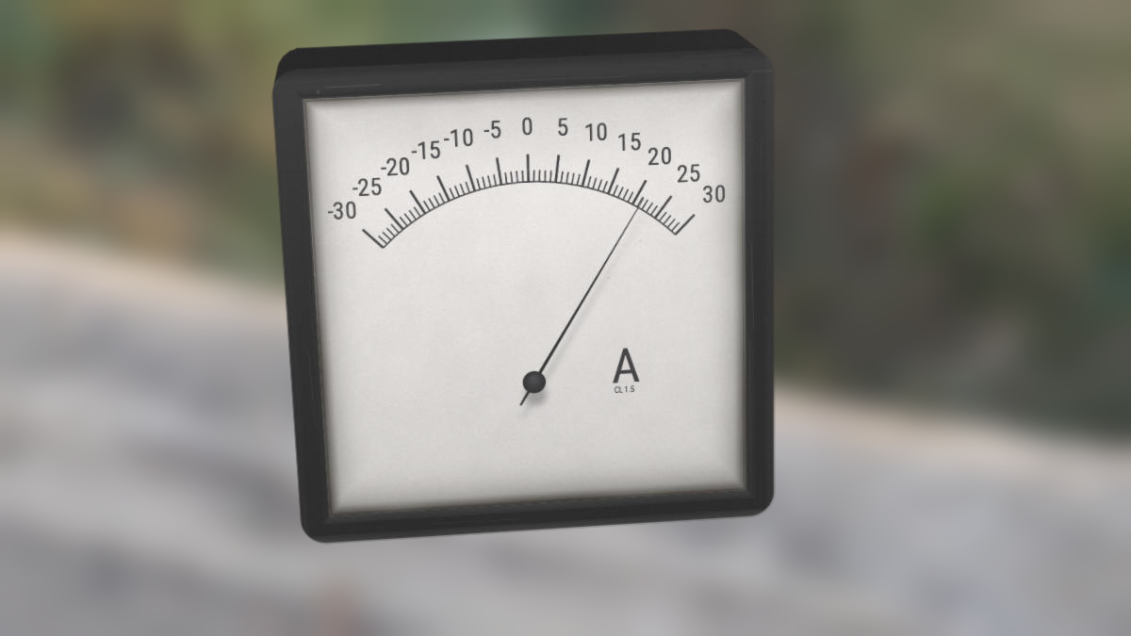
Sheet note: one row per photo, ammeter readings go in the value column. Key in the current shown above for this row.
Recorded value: 21 A
